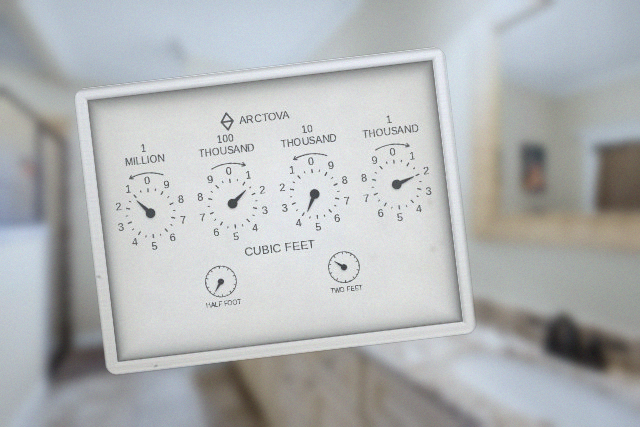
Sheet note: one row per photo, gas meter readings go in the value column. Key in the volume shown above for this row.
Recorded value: 114200 ft³
